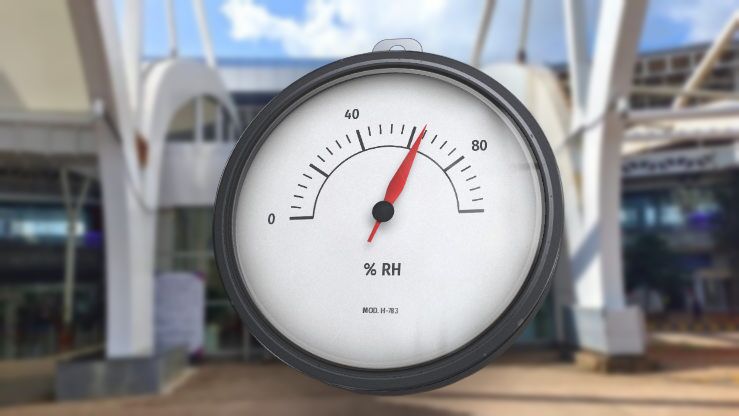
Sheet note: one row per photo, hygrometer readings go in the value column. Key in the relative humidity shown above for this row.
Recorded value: 64 %
